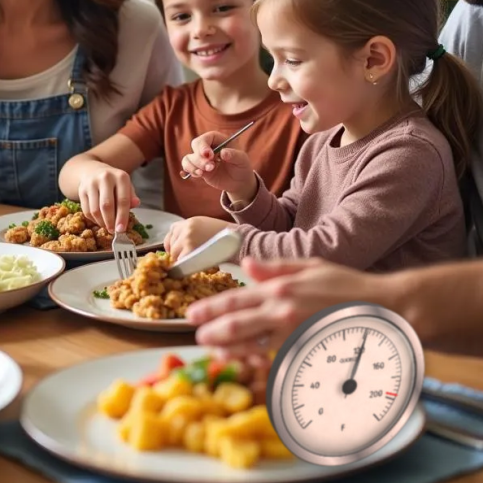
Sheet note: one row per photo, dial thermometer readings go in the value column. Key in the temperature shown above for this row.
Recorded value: 120 °F
